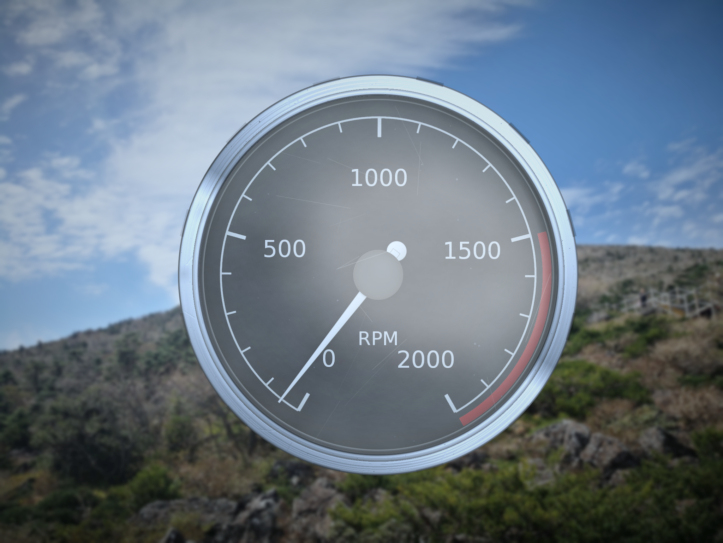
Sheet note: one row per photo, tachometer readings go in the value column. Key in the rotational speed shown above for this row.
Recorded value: 50 rpm
